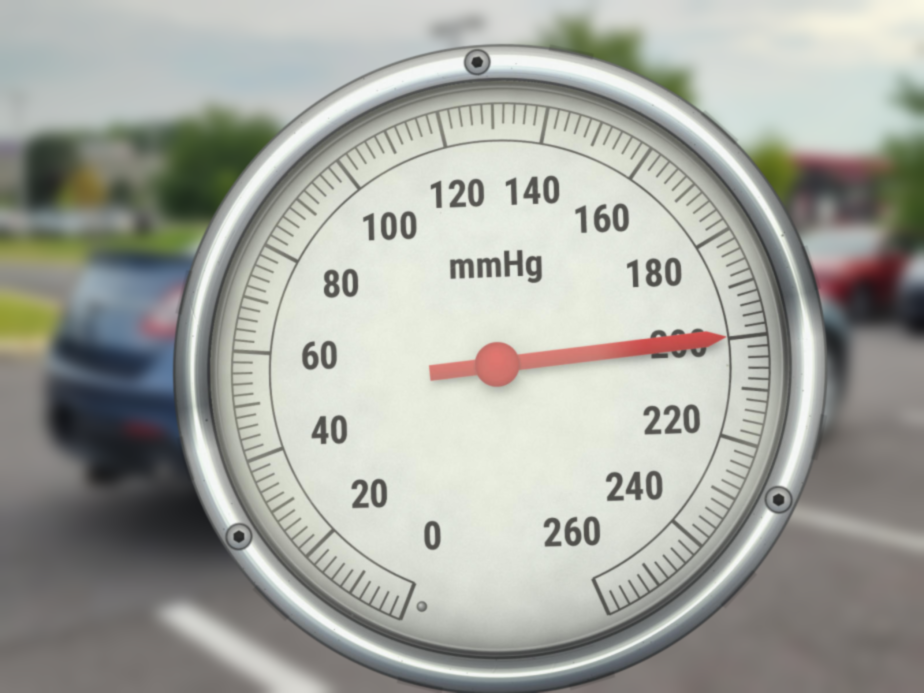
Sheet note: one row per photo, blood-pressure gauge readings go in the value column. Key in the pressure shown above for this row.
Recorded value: 200 mmHg
